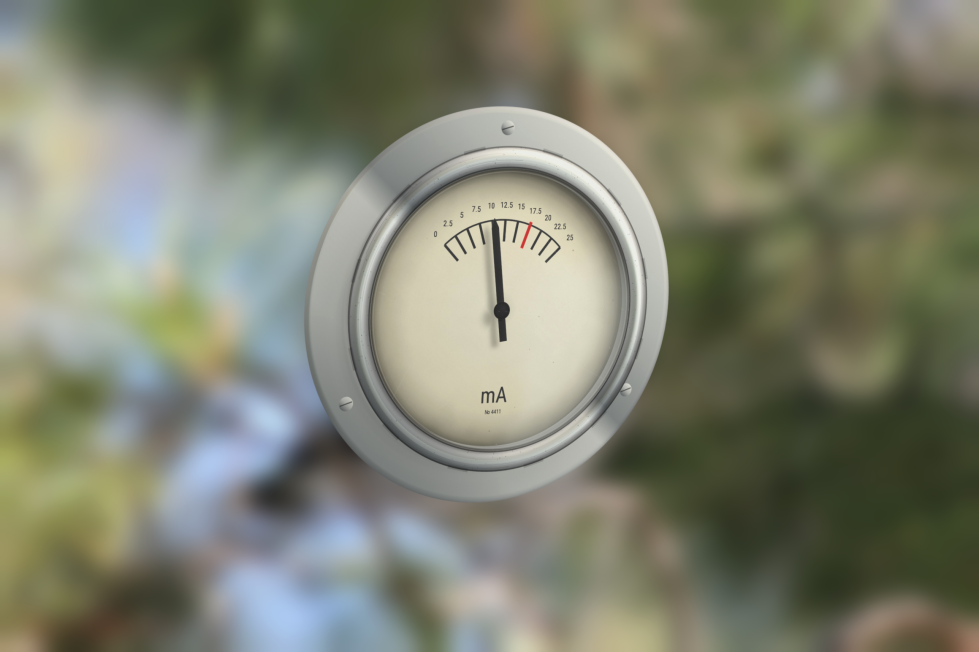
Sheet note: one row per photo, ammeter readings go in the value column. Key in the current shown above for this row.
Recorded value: 10 mA
